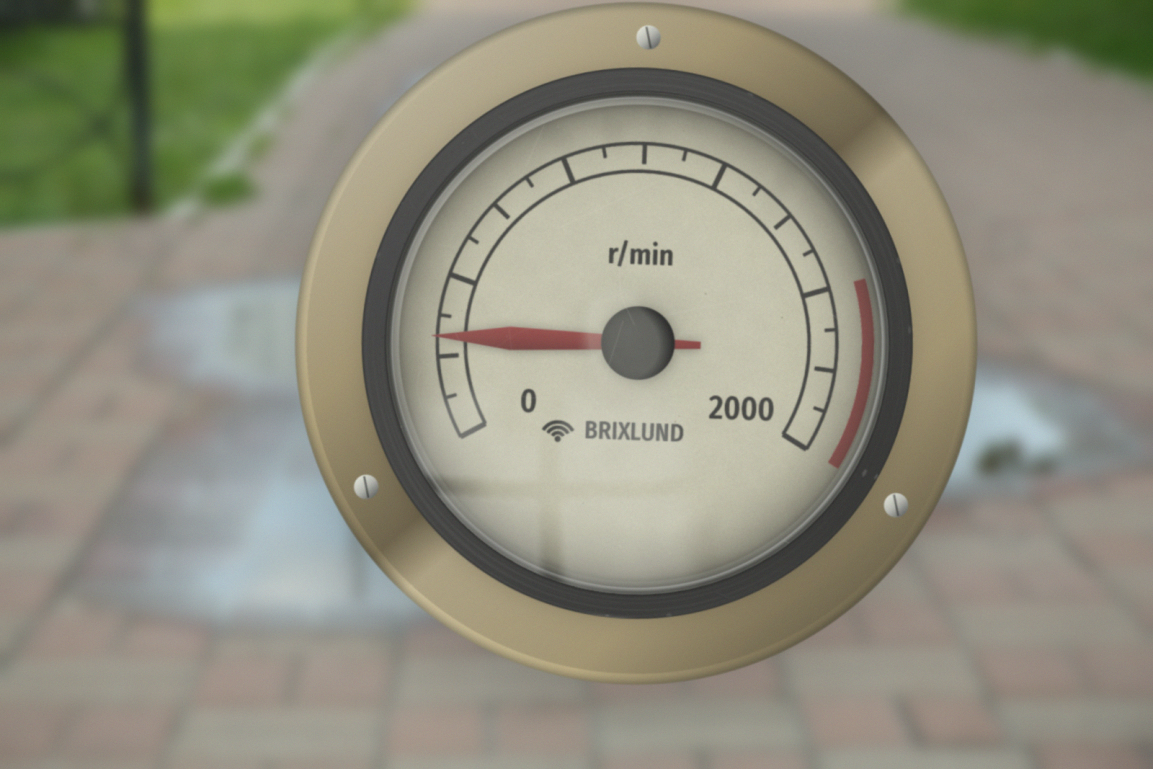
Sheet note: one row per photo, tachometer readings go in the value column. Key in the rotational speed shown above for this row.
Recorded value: 250 rpm
